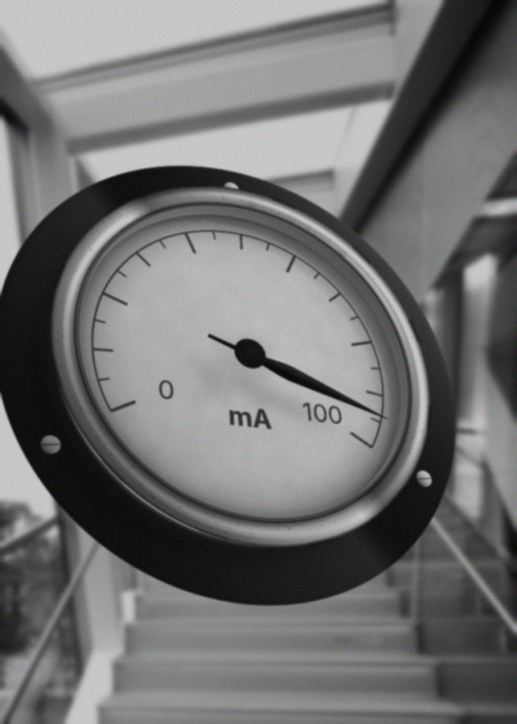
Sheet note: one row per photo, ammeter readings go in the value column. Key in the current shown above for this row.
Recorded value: 95 mA
